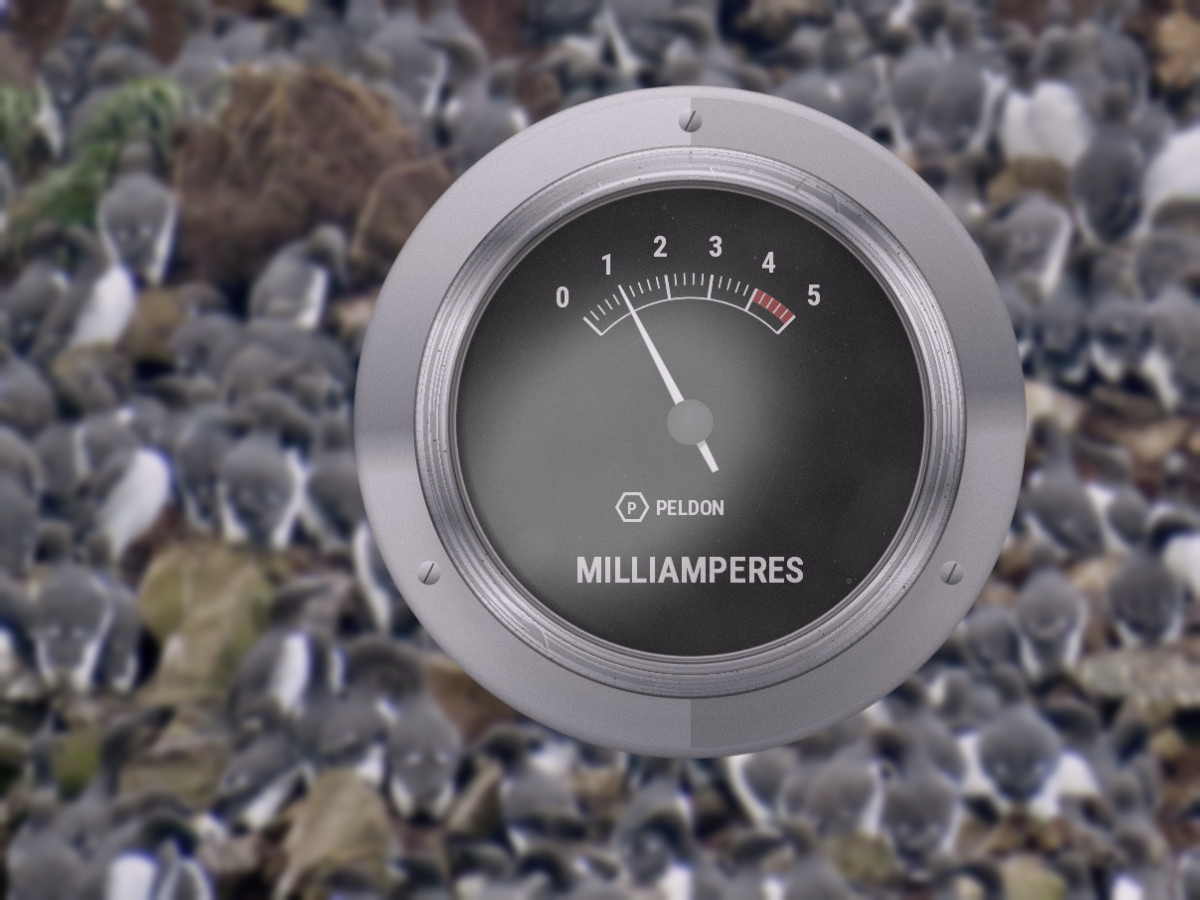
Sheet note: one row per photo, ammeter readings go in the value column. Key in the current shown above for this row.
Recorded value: 1 mA
